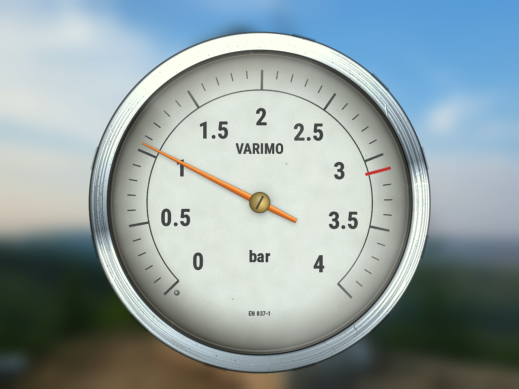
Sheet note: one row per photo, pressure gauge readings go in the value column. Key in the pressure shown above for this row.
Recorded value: 1.05 bar
